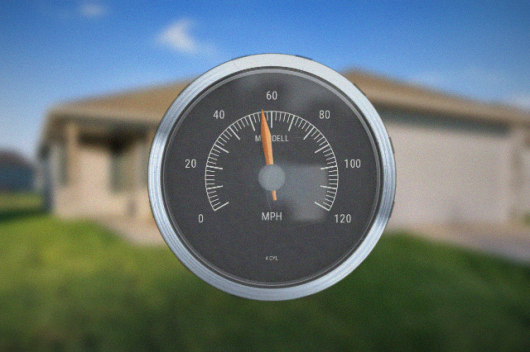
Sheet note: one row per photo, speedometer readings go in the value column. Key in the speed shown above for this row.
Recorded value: 56 mph
